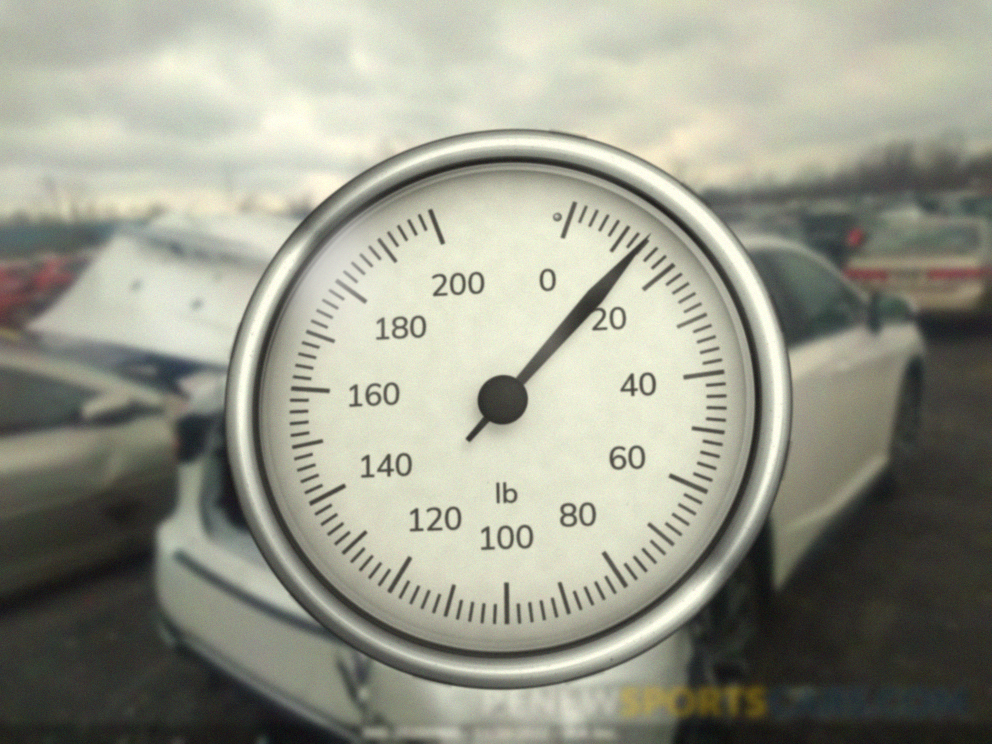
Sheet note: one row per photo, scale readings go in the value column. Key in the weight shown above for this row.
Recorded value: 14 lb
